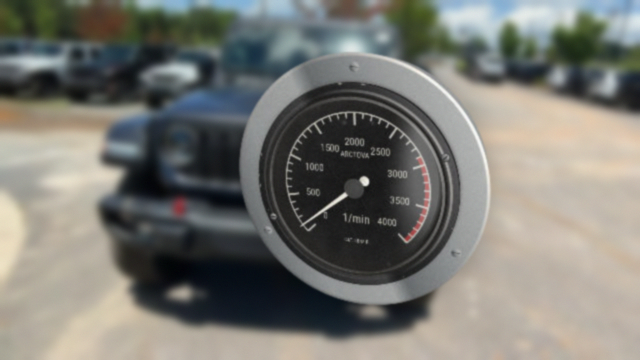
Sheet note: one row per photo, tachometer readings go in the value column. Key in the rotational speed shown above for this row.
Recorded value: 100 rpm
